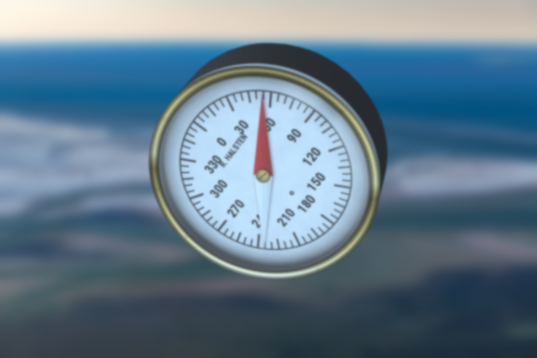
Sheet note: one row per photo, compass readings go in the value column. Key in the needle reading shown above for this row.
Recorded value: 55 °
